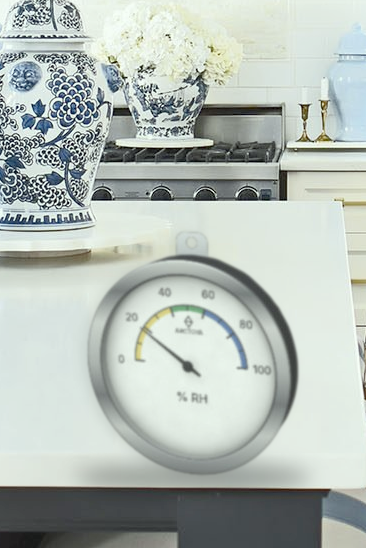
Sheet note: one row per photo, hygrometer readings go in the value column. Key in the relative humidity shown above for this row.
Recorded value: 20 %
